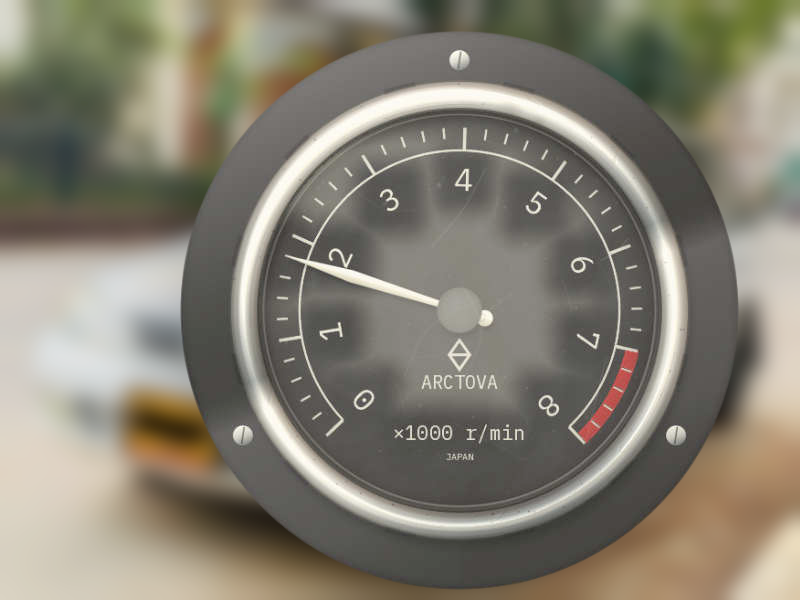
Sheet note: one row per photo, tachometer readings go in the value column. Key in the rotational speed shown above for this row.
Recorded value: 1800 rpm
